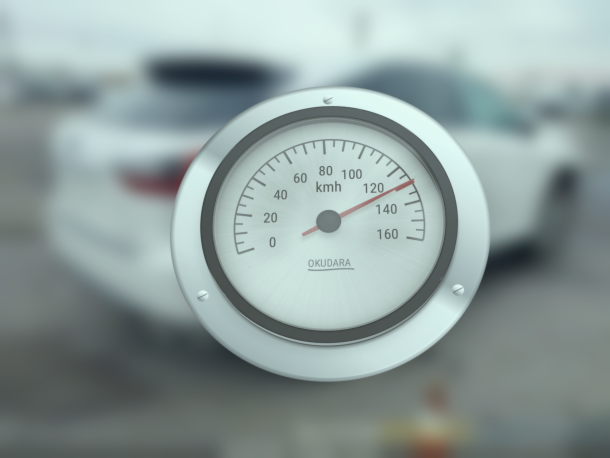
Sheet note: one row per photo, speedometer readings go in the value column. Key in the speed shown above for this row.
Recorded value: 130 km/h
